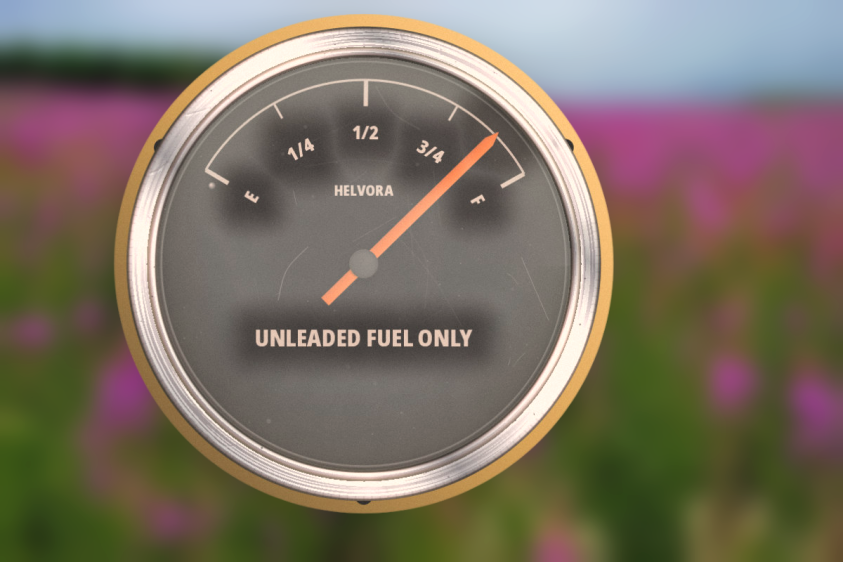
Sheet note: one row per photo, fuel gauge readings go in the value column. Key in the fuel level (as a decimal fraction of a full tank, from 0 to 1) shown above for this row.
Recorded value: 0.875
